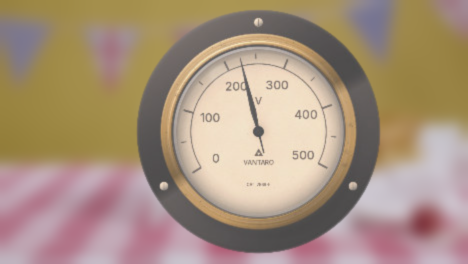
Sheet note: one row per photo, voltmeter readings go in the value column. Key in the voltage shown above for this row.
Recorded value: 225 V
